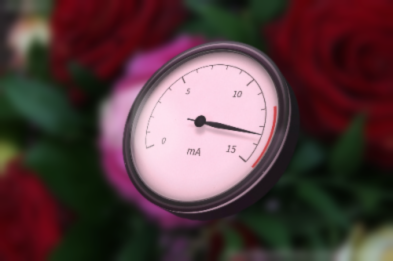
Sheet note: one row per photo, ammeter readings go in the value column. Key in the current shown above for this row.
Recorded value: 13.5 mA
